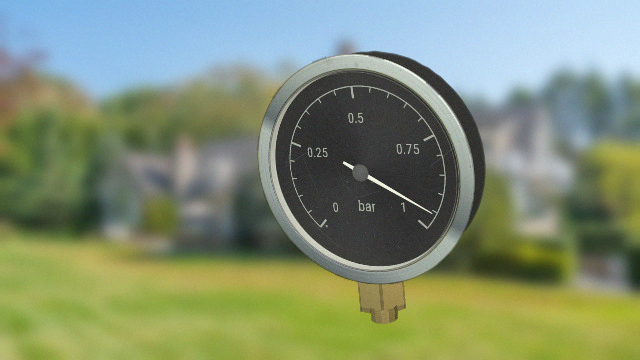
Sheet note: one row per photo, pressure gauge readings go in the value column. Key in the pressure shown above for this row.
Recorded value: 0.95 bar
